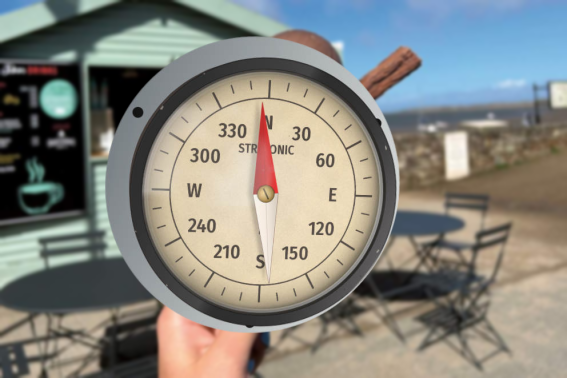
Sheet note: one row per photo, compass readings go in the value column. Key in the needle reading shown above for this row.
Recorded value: 355 °
